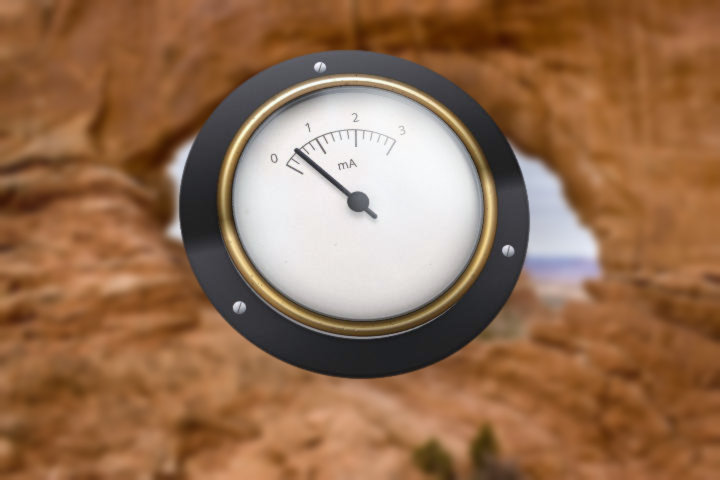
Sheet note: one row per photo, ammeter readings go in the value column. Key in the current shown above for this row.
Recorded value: 0.4 mA
